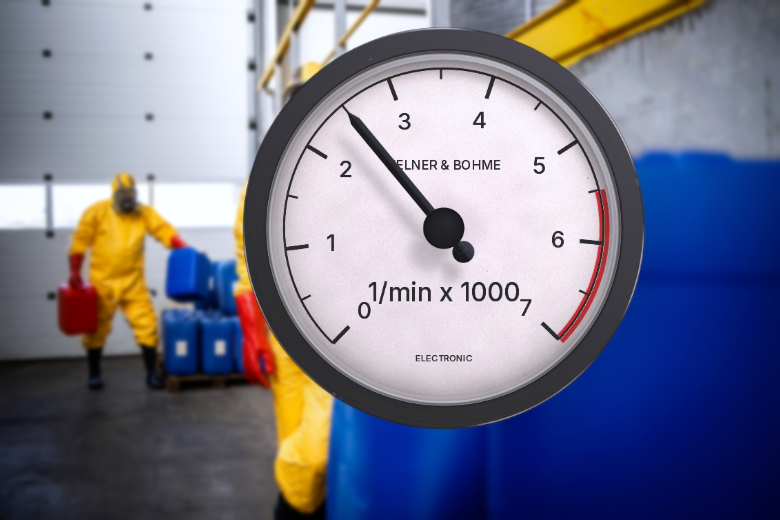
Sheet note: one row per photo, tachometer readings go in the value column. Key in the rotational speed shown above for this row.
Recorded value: 2500 rpm
